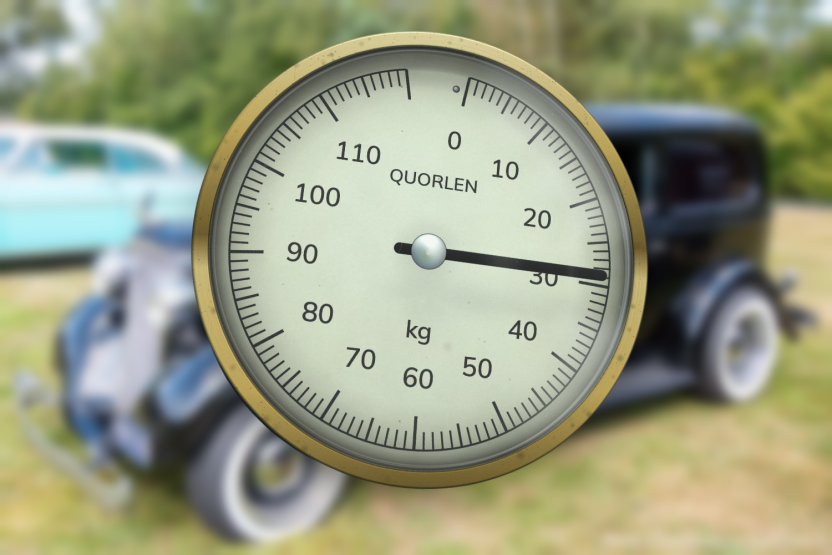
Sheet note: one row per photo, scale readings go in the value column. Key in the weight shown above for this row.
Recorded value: 29 kg
